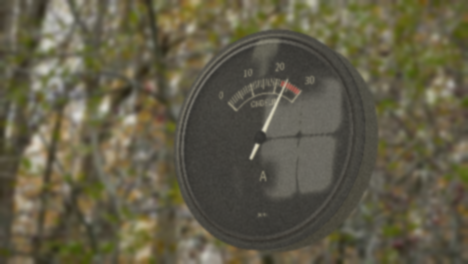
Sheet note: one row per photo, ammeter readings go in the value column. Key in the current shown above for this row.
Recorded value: 25 A
